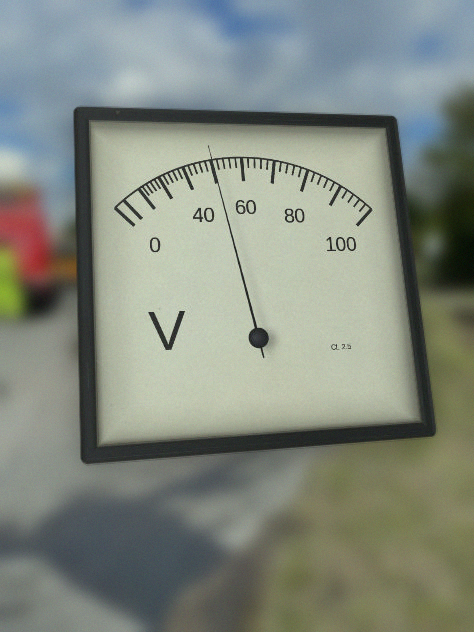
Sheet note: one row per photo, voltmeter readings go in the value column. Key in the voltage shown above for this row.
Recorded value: 50 V
